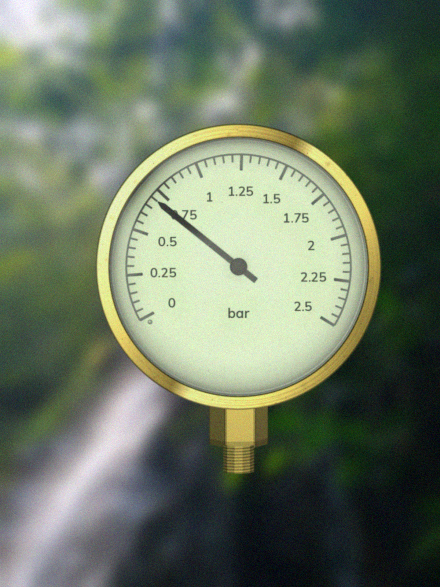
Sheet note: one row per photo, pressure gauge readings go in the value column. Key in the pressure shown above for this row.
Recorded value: 0.7 bar
